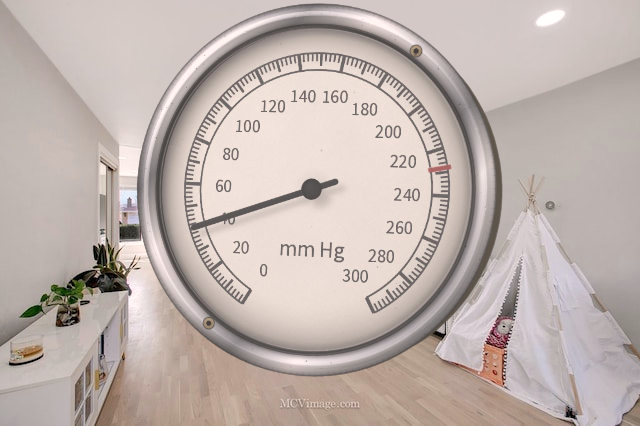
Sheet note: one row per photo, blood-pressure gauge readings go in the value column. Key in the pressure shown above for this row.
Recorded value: 40 mmHg
